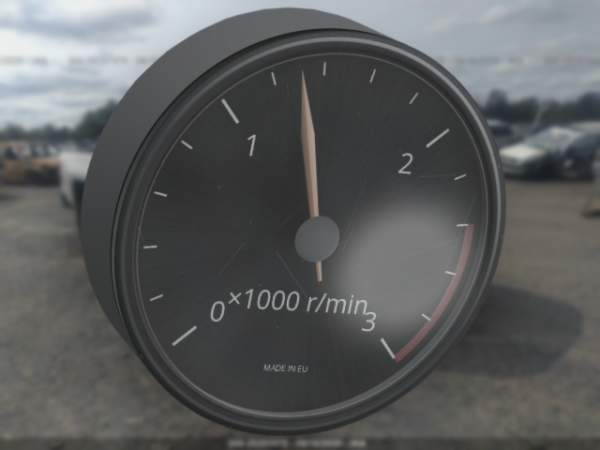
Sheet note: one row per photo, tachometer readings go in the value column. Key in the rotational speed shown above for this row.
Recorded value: 1300 rpm
